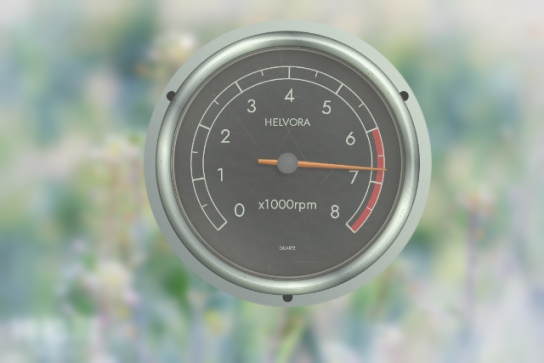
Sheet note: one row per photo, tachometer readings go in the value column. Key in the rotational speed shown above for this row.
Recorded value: 6750 rpm
